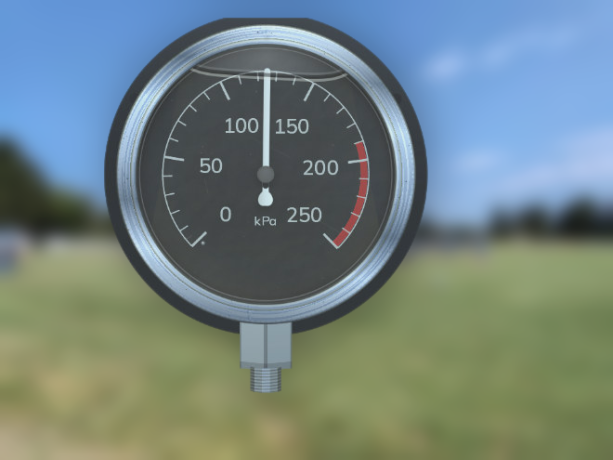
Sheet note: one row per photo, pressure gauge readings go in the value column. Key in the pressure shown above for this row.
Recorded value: 125 kPa
